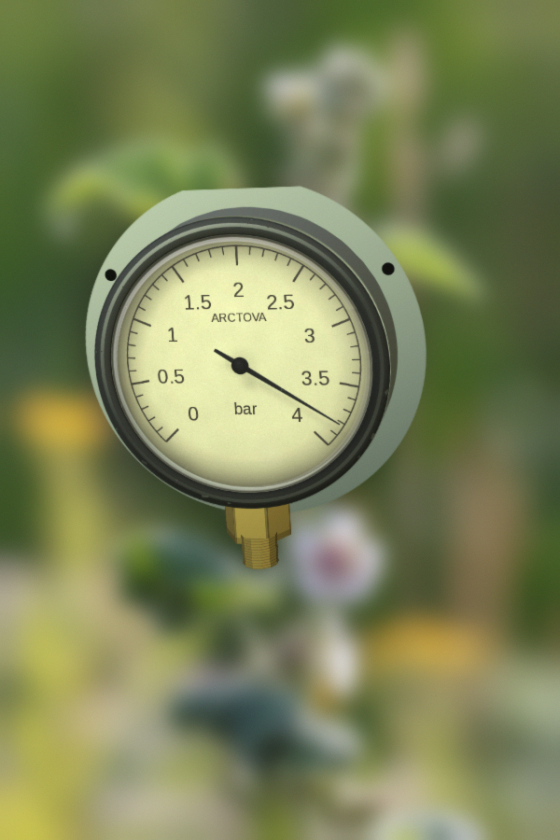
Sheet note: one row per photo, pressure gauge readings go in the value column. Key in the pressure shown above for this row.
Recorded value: 3.8 bar
